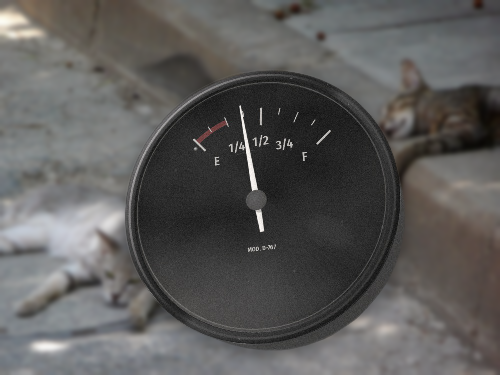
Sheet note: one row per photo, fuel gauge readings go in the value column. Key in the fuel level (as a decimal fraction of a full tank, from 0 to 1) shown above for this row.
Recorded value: 0.375
